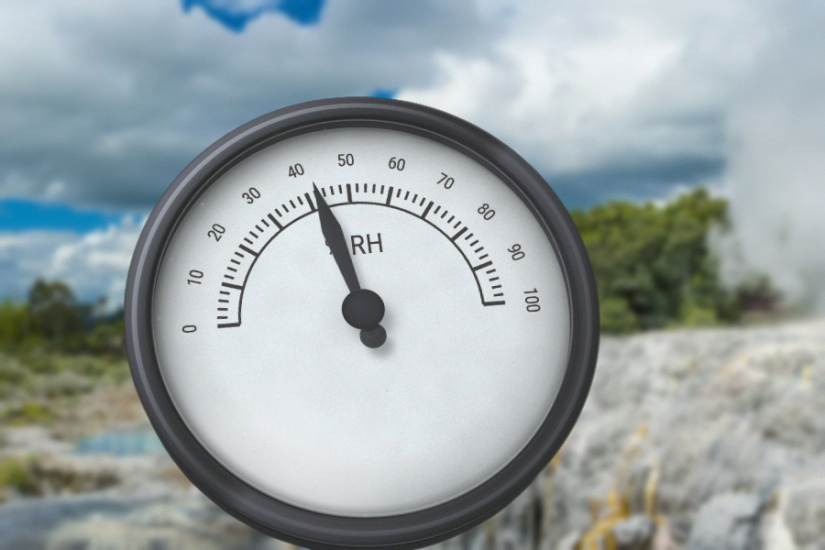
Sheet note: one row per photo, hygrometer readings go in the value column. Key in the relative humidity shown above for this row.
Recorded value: 42 %
